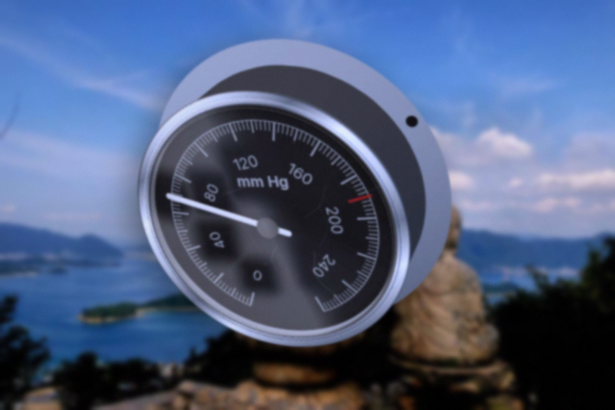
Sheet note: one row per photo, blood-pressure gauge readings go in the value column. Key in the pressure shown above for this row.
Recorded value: 70 mmHg
